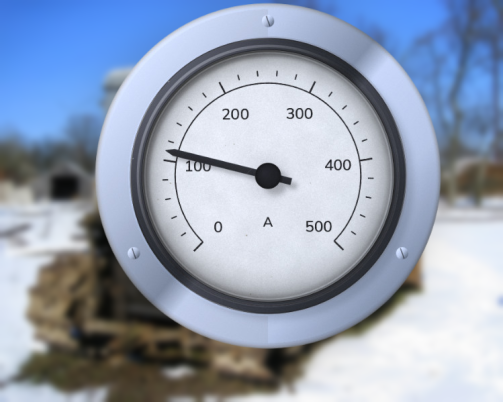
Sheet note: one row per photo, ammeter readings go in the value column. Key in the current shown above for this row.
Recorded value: 110 A
